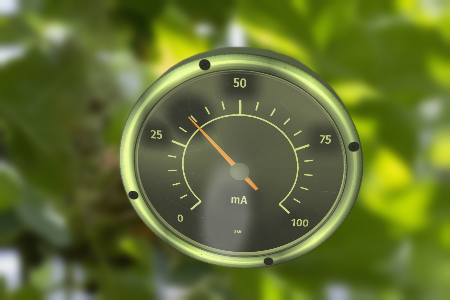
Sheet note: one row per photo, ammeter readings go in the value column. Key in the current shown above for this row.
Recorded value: 35 mA
